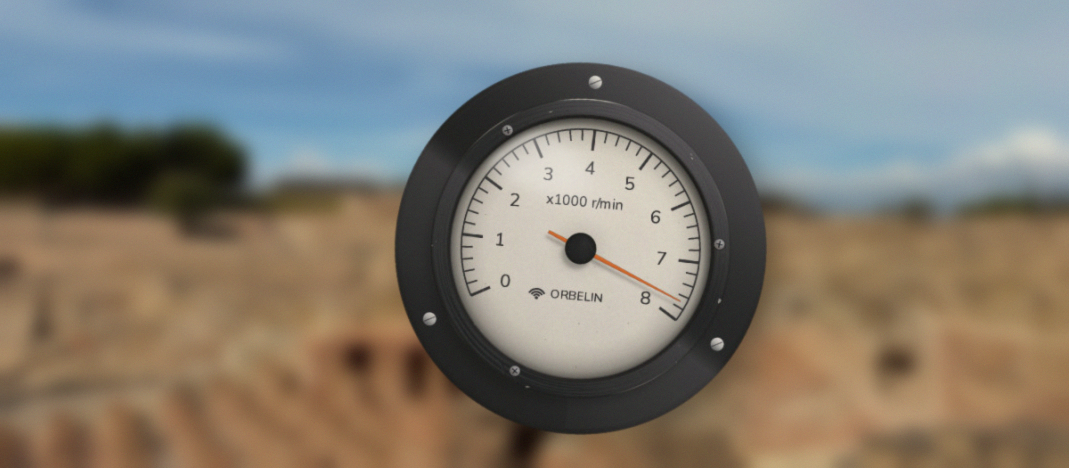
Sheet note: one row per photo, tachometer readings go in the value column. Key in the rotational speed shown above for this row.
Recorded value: 7700 rpm
